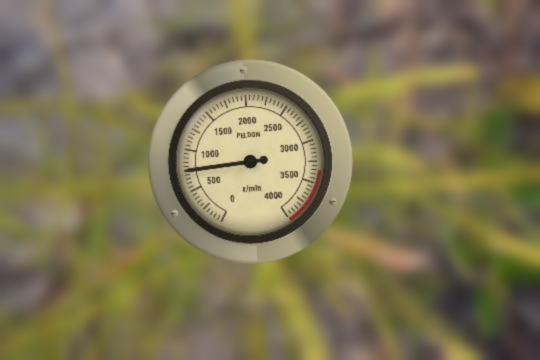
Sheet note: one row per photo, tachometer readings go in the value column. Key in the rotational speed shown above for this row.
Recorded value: 750 rpm
